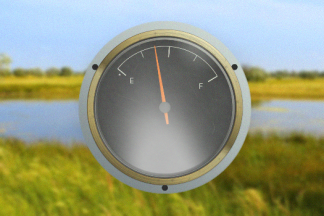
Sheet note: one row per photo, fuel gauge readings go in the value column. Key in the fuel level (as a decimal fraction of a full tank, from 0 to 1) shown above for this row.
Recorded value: 0.375
